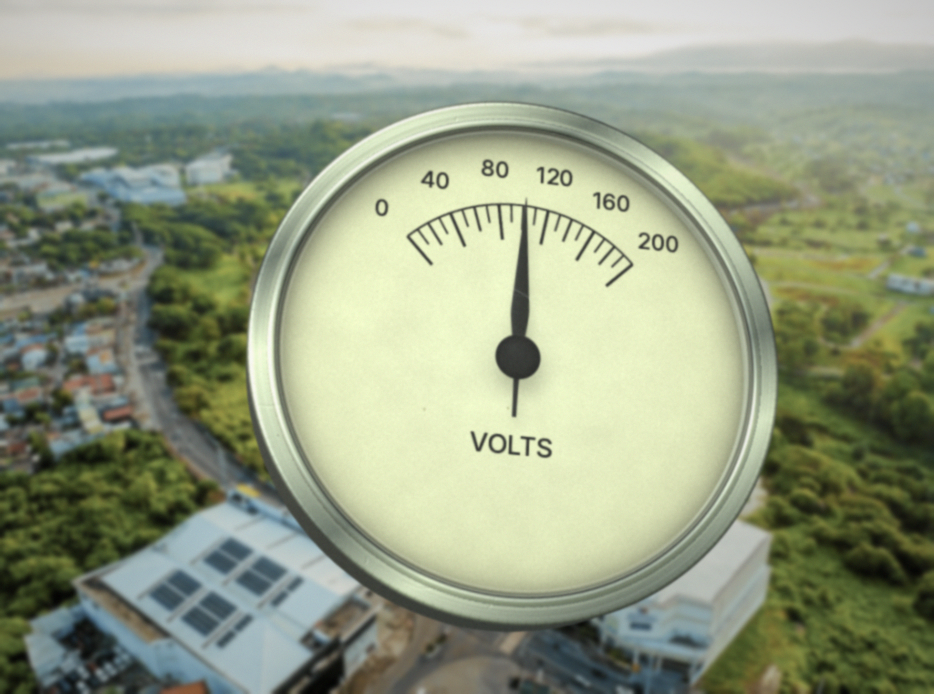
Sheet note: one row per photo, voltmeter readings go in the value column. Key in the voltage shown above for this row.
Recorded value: 100 V
